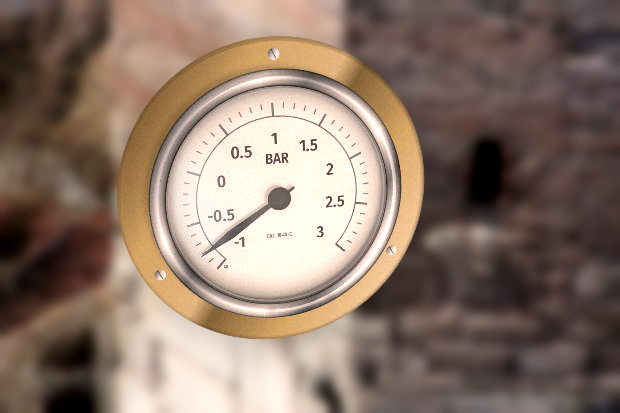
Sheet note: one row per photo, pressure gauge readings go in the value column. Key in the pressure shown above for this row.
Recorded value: -0.8 bar
